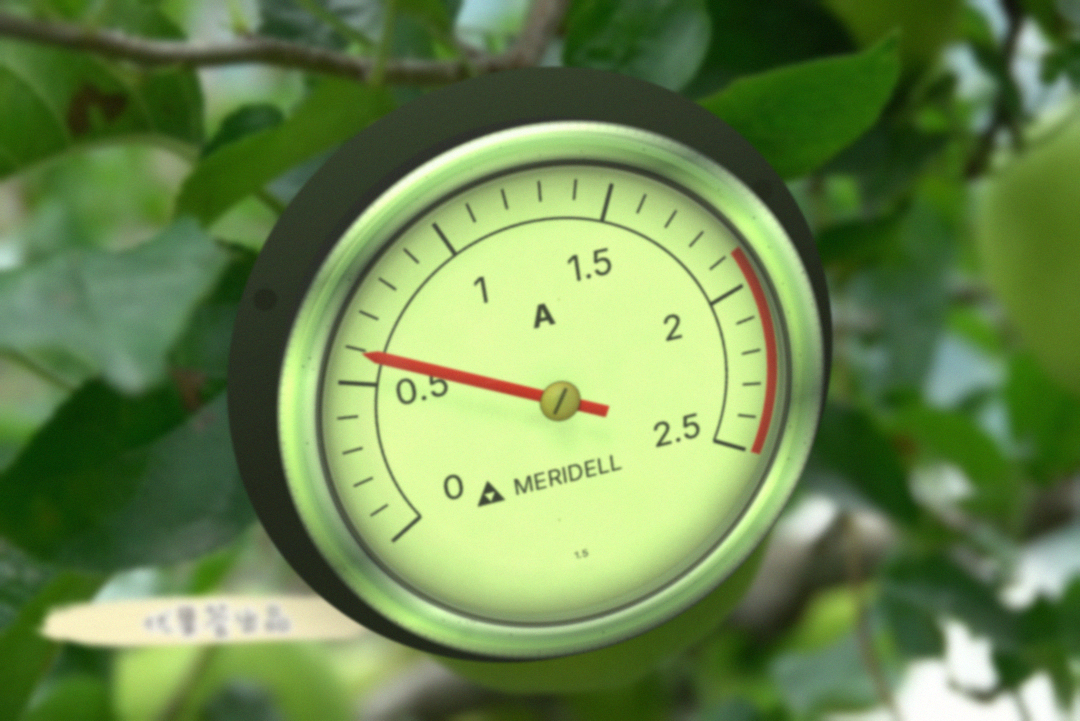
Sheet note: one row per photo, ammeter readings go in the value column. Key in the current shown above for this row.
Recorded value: 0.6 A
